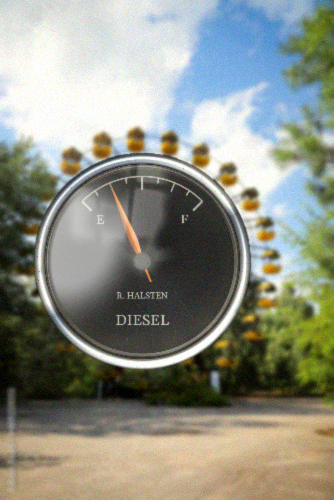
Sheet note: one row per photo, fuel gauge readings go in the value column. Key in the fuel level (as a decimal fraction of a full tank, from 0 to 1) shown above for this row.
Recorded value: 0.25
